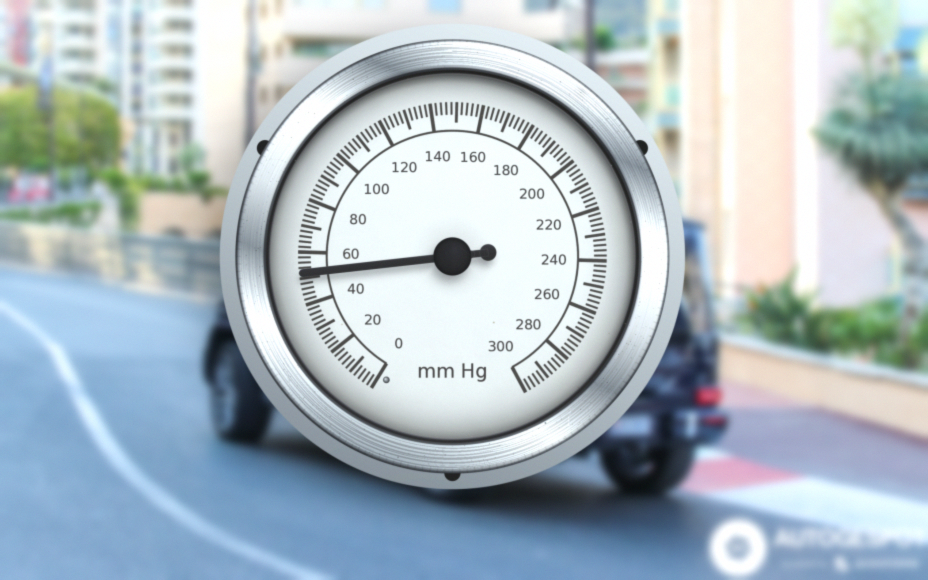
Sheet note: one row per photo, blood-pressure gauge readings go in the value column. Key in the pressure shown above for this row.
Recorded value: 52 mmHg
